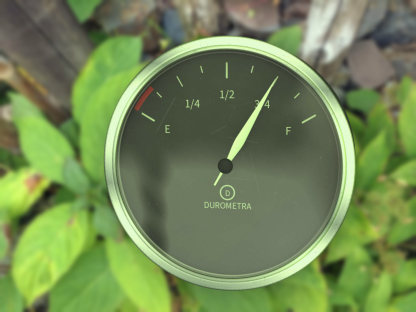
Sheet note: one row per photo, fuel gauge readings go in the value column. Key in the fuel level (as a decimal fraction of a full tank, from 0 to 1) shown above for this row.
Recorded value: 0.75
